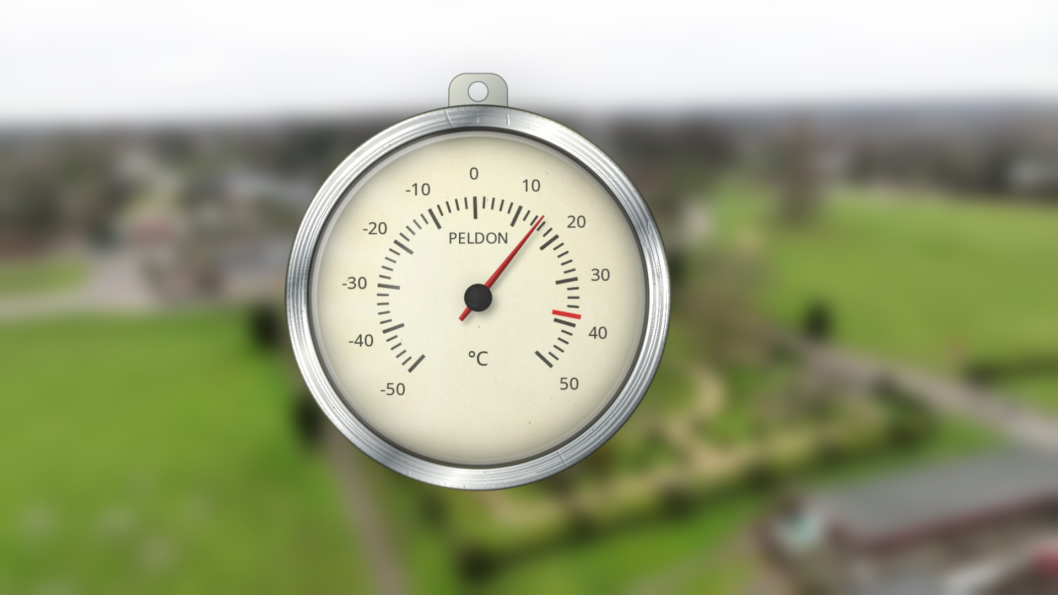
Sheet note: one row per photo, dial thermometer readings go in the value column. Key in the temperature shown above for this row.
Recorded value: 15 °C
